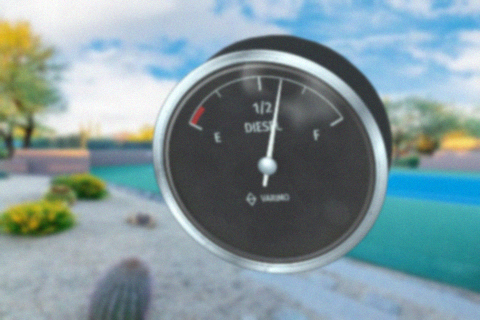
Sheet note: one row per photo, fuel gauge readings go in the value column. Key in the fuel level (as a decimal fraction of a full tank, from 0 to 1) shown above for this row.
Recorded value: 0.625
